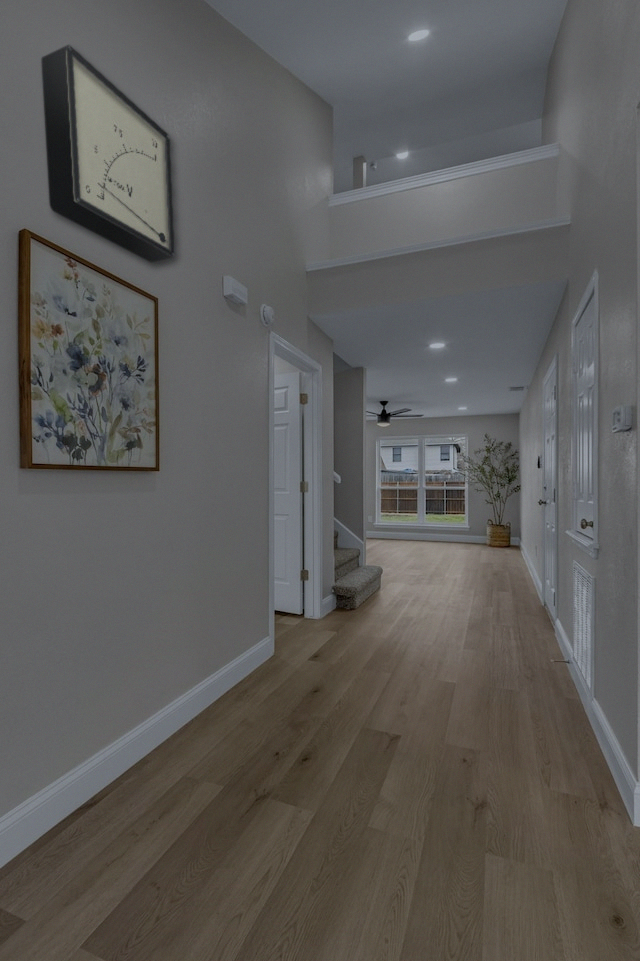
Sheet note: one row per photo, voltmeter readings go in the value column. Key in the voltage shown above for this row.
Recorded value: 2.5 V
